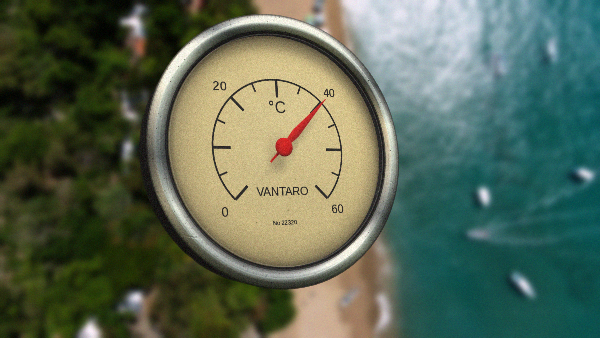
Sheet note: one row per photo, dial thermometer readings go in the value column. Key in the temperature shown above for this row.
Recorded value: 40 °C
